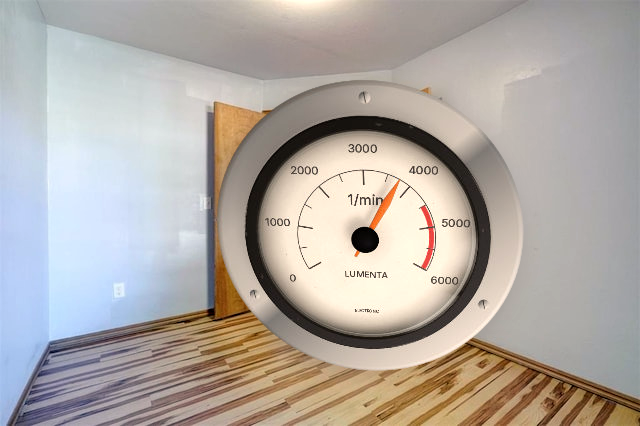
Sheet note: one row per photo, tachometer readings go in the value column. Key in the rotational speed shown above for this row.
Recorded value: 3750 rpm
